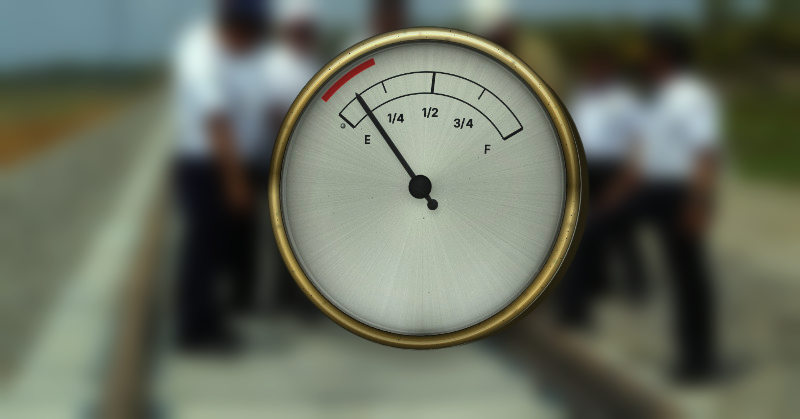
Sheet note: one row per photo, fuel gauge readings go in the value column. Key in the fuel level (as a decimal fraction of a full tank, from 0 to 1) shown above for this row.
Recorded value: 0.125
